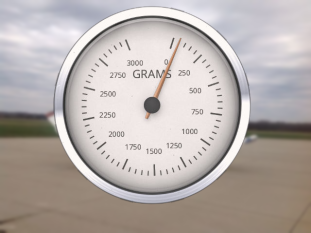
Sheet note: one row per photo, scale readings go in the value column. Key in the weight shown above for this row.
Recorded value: 50 g
